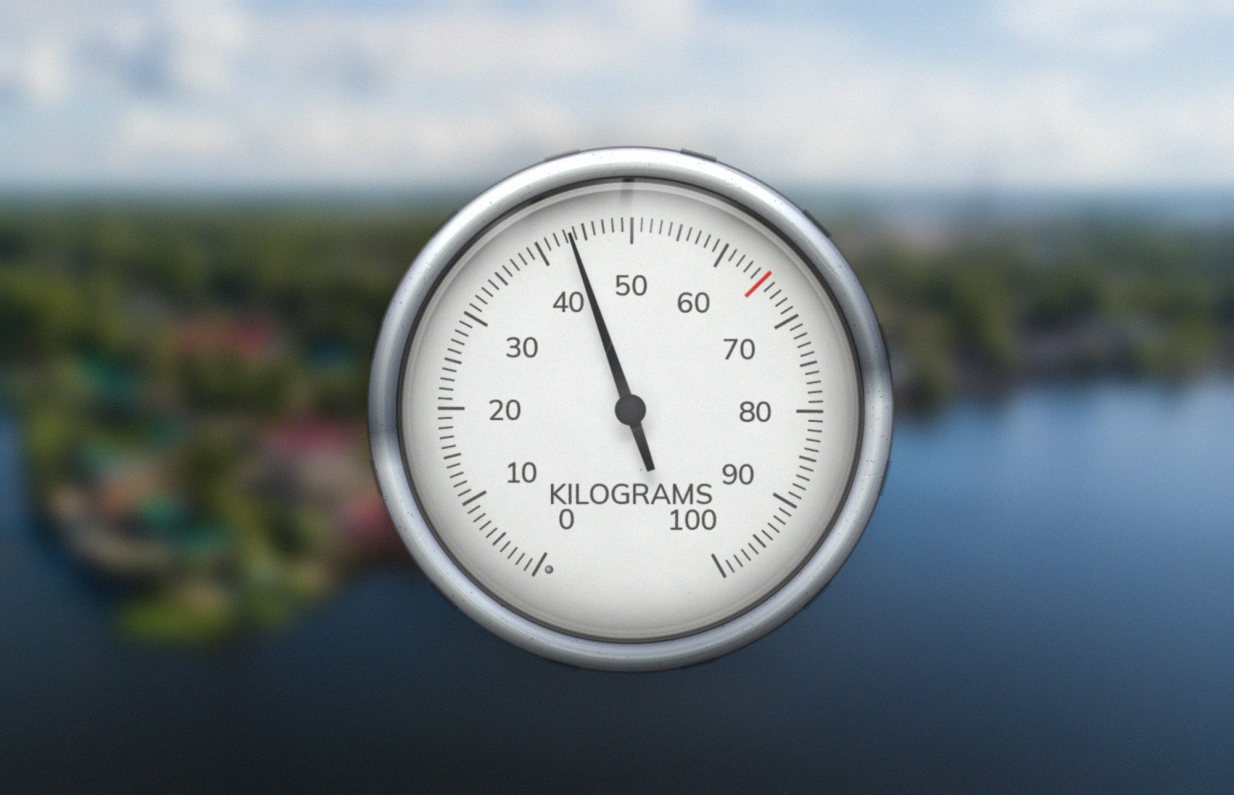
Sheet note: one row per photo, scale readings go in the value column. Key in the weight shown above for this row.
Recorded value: 43.5 kg
